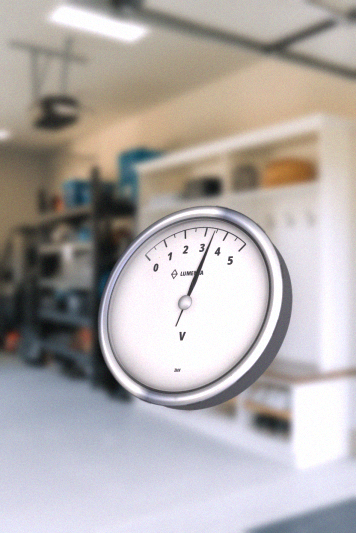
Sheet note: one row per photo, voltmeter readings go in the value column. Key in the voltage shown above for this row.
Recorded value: 3.5 V
